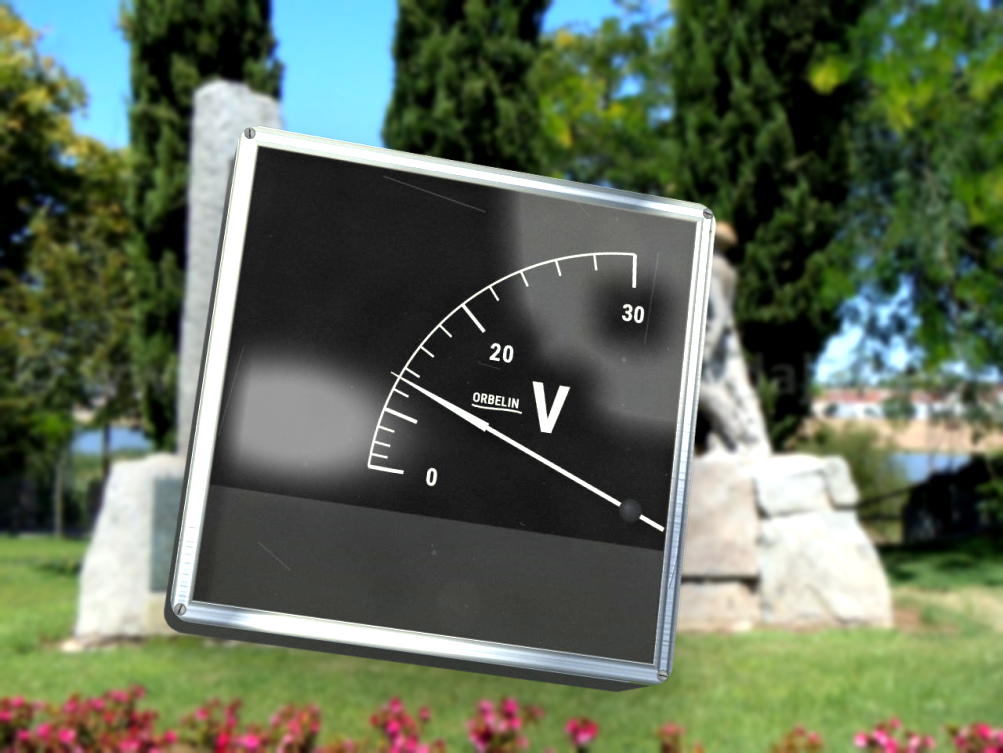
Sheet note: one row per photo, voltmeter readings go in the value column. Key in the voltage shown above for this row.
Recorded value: 13 V
